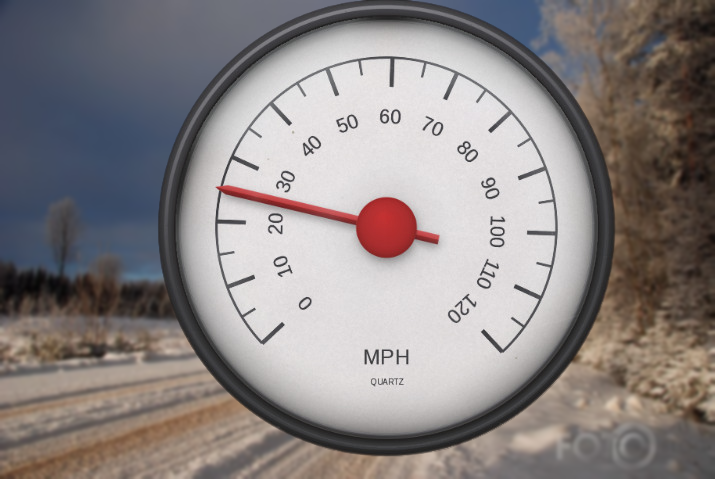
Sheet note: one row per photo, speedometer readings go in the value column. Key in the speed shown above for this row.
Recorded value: 25 mph
